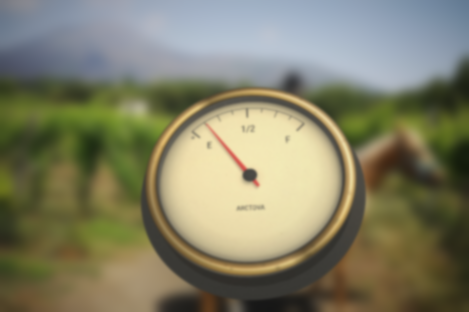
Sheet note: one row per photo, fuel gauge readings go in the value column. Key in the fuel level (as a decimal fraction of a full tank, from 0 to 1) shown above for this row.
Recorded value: 0.125
